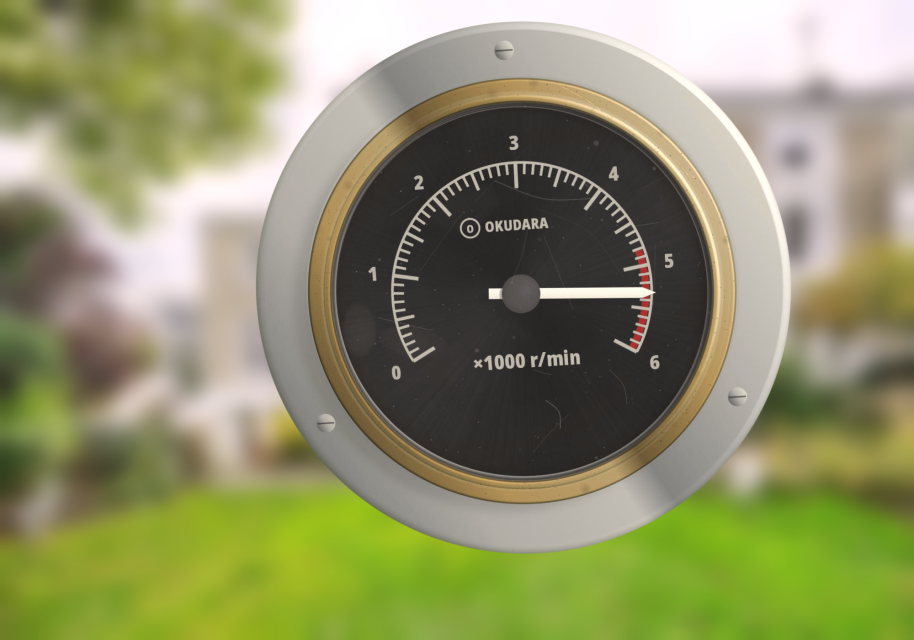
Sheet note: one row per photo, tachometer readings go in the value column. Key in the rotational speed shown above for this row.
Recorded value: 5300 rpm
